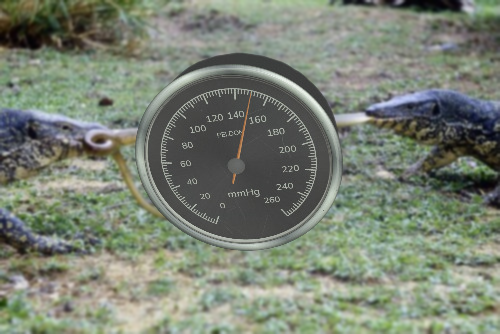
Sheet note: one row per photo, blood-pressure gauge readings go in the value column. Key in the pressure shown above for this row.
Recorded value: 150 mmHg
